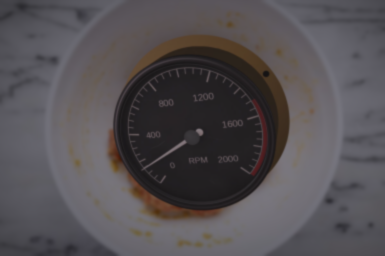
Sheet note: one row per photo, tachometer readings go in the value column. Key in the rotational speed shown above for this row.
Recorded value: 150 rpm
